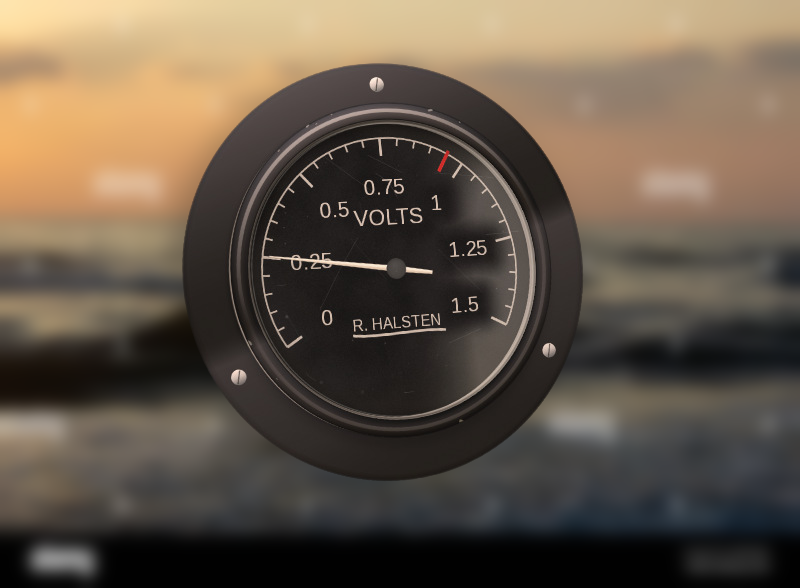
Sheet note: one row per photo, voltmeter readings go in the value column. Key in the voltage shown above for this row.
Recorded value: 0.25 V
